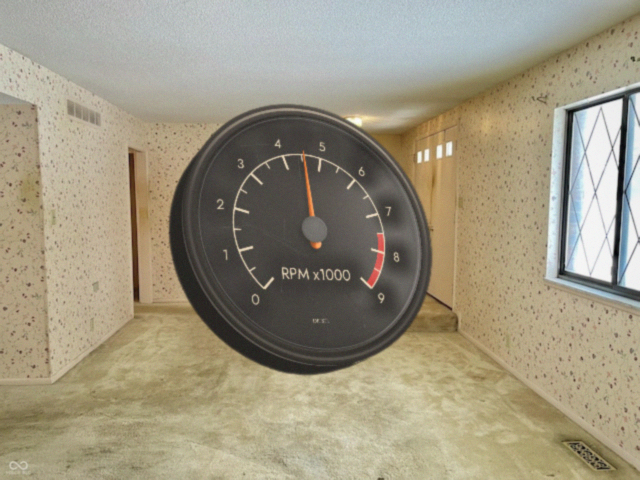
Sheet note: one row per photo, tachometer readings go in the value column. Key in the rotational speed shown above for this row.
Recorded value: 4500 rpm
